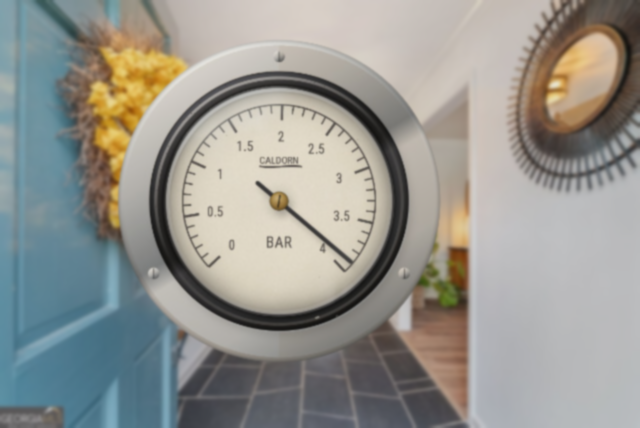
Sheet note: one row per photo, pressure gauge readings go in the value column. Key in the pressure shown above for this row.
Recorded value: 3.9 bar
